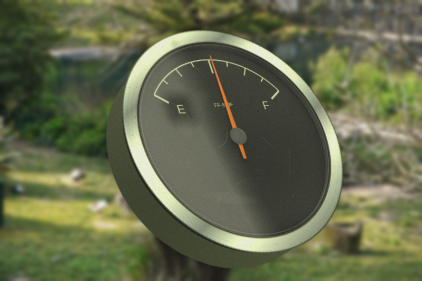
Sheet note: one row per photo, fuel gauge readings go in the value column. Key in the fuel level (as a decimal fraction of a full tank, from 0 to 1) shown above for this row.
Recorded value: 0.5
